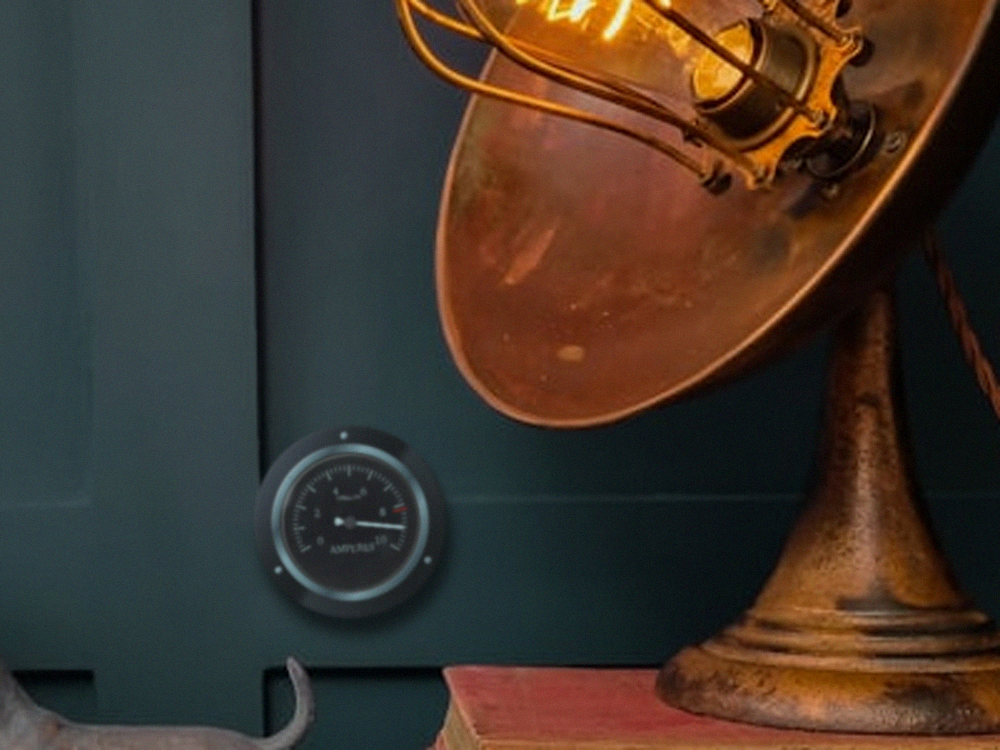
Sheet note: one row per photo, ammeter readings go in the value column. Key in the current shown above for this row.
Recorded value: 9 A
